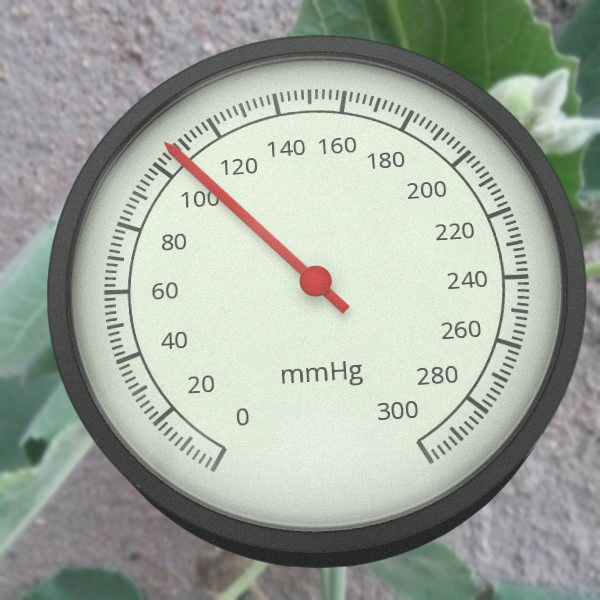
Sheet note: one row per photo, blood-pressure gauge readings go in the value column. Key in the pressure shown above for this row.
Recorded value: 106 mmHg
